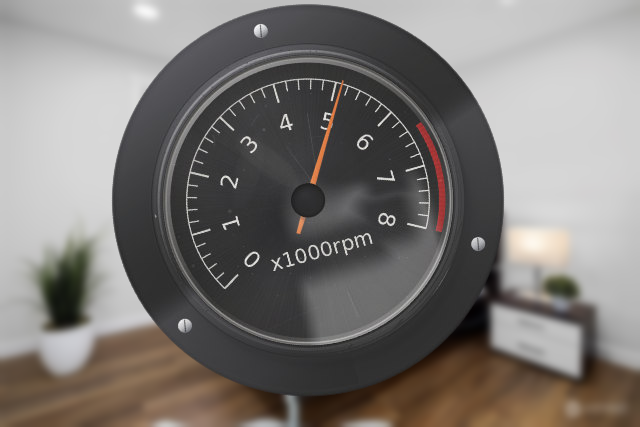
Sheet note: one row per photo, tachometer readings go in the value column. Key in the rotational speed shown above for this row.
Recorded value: 5100 rpm
